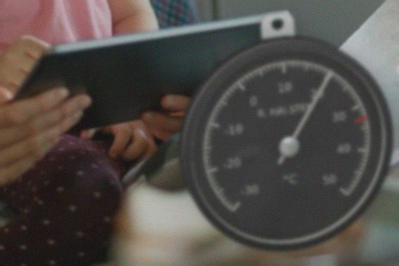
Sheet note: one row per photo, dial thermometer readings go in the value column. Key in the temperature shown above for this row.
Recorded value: 20 °C
